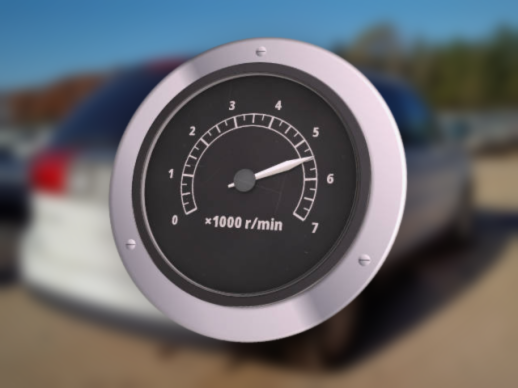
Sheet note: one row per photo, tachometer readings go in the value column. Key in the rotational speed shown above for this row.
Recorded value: 5500 rpm
